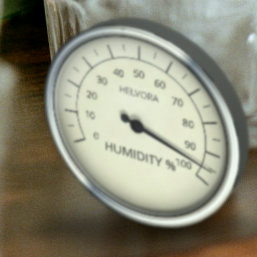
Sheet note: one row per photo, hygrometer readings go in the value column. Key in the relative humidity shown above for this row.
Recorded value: 95 %
